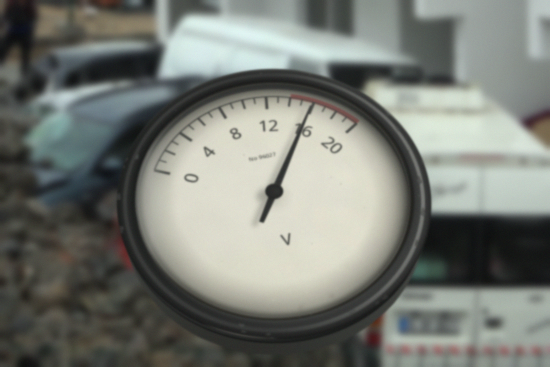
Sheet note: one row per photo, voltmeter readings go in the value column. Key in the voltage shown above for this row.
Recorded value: 16 V
